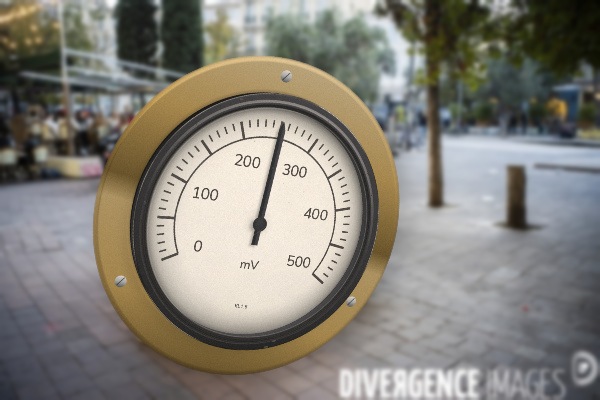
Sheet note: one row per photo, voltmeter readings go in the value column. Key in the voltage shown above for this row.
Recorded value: 250 mV
